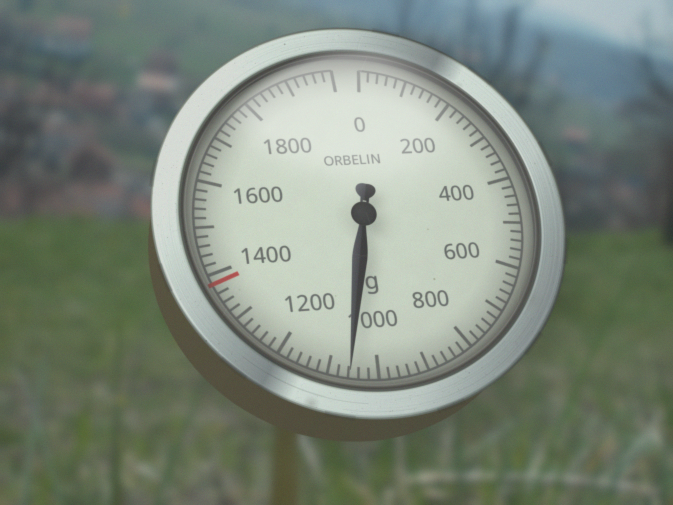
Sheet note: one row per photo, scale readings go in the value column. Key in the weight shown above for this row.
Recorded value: 1060 g
